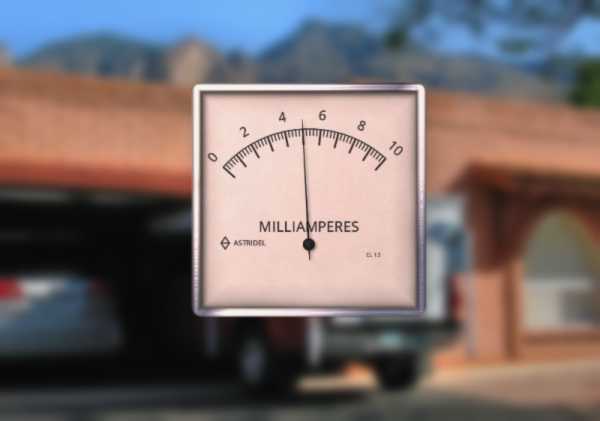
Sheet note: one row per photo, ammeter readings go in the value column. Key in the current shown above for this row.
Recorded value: 5 mA
